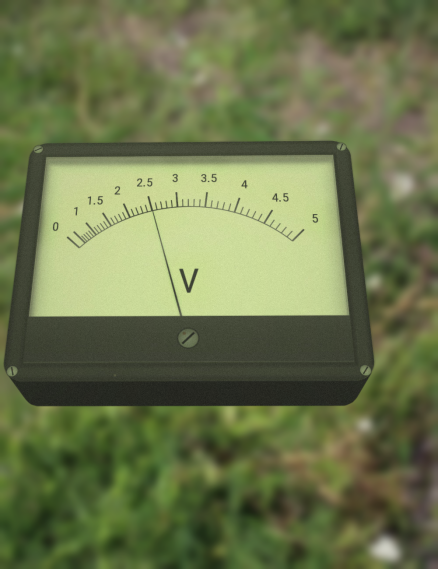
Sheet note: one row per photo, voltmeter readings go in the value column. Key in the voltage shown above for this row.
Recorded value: 2.5 V
